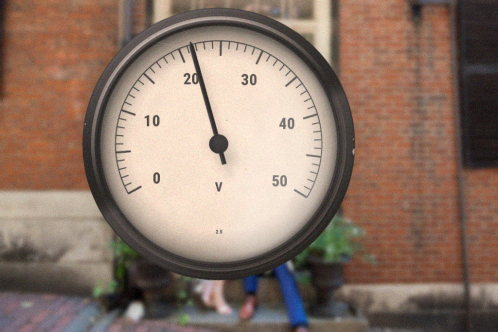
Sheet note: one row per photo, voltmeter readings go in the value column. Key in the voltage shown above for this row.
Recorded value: 21.5 V
